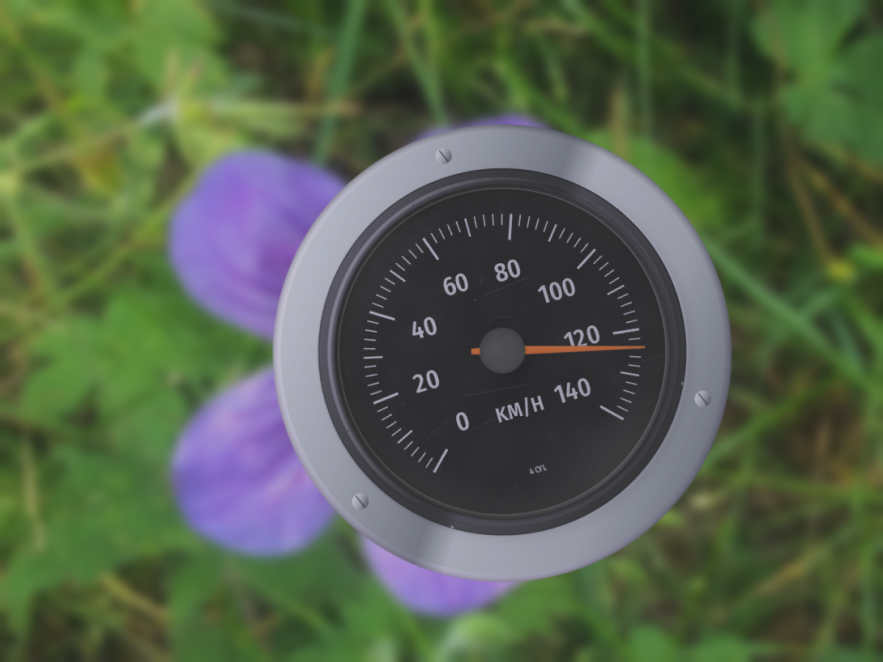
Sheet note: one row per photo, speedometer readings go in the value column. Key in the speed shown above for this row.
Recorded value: 124 km/h
